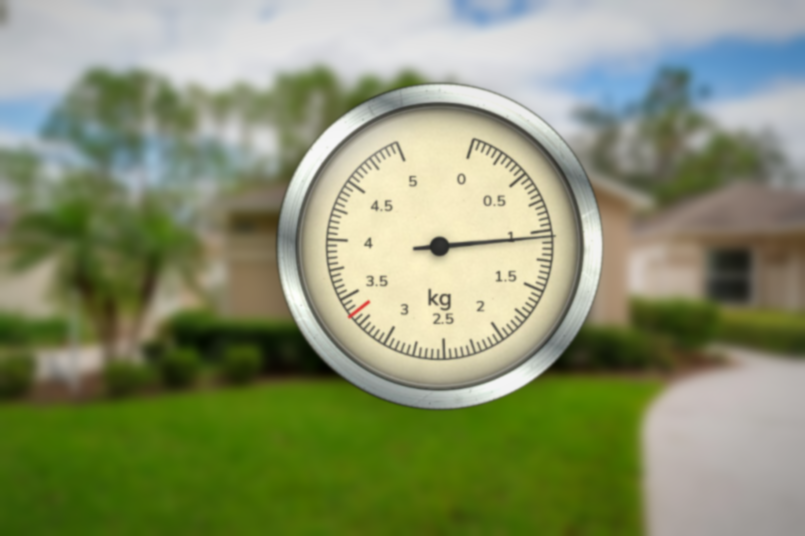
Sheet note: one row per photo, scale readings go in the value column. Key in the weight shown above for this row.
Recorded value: 1.05 kg
